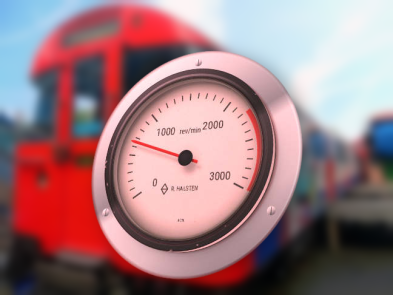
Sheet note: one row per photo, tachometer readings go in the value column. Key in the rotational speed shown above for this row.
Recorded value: 650 rpm
